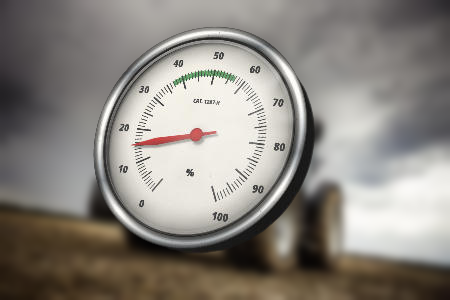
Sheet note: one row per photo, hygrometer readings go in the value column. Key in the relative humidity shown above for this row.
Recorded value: 15 %
